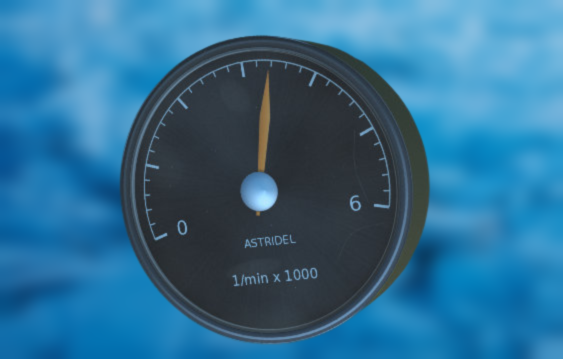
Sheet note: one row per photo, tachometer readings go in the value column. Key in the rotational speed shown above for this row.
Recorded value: 3400 rpm
